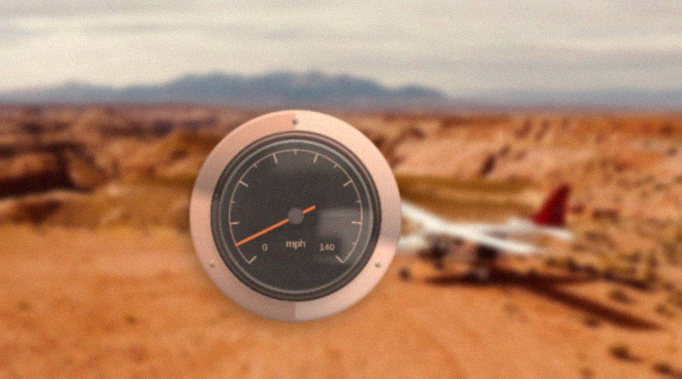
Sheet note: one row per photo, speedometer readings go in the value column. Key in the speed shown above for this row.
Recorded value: 10 mph
